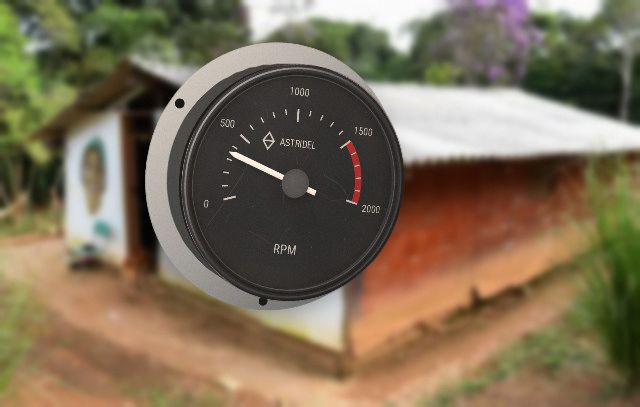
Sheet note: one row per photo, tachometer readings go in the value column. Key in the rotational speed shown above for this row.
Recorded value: 350 rpm
